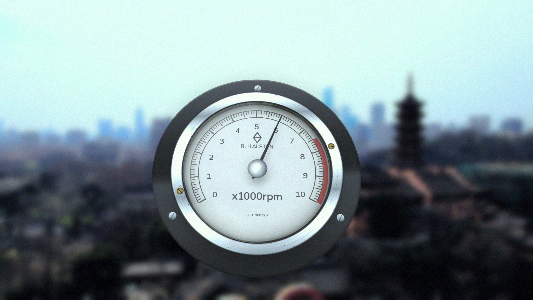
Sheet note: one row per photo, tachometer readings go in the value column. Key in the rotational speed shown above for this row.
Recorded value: 6000 rpm
